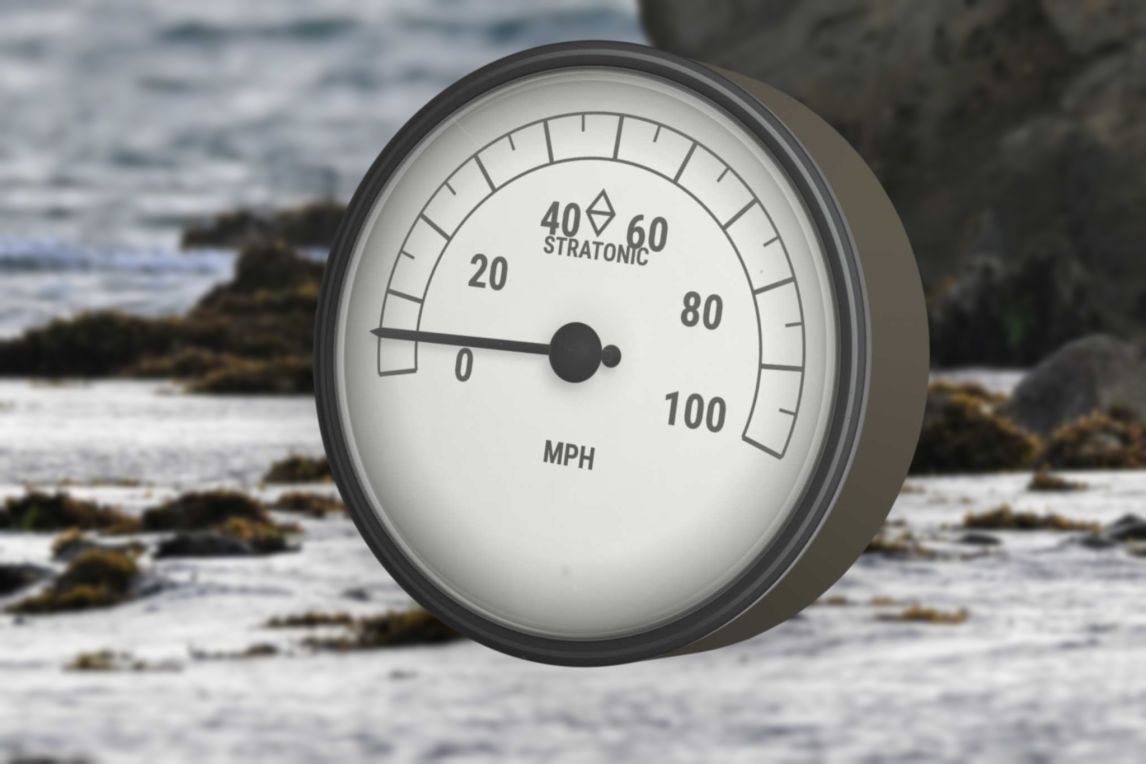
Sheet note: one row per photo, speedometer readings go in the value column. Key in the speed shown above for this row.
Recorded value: 5 mph
